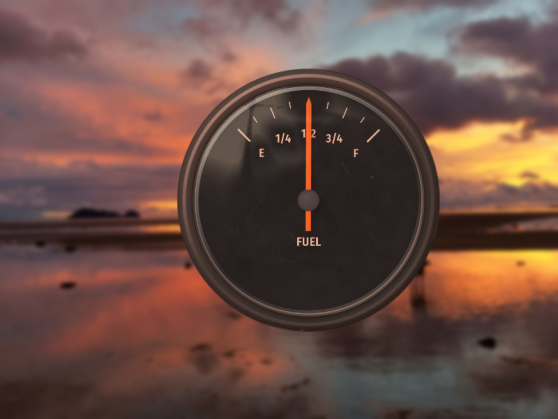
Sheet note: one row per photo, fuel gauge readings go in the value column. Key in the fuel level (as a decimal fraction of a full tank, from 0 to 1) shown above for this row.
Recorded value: 0.5
